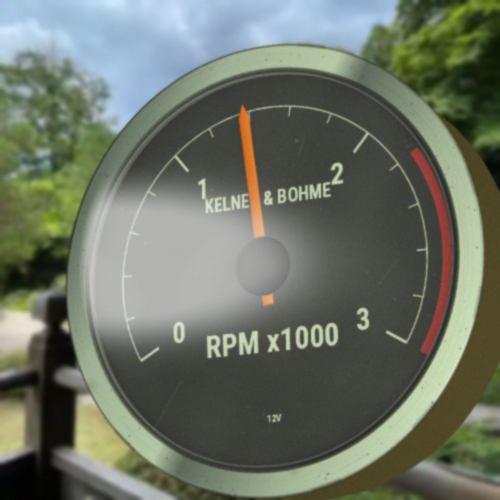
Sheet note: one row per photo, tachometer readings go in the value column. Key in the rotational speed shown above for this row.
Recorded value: 1400 rpm
